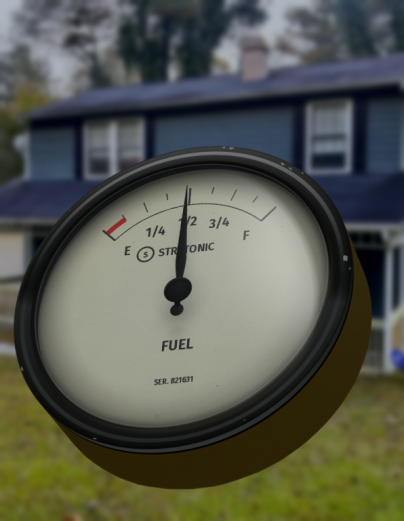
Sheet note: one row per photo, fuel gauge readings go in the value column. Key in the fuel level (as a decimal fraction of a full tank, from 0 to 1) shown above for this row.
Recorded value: 0.5
